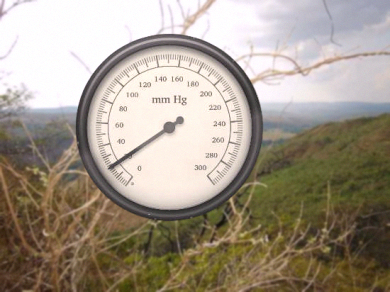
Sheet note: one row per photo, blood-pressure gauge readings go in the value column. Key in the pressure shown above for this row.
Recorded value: 20 mmHg
